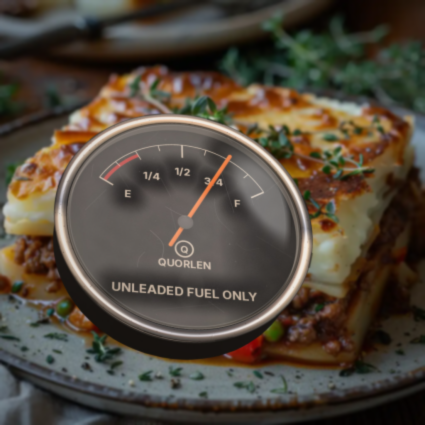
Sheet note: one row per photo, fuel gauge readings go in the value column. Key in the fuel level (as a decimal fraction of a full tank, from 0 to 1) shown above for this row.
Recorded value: 0.75
